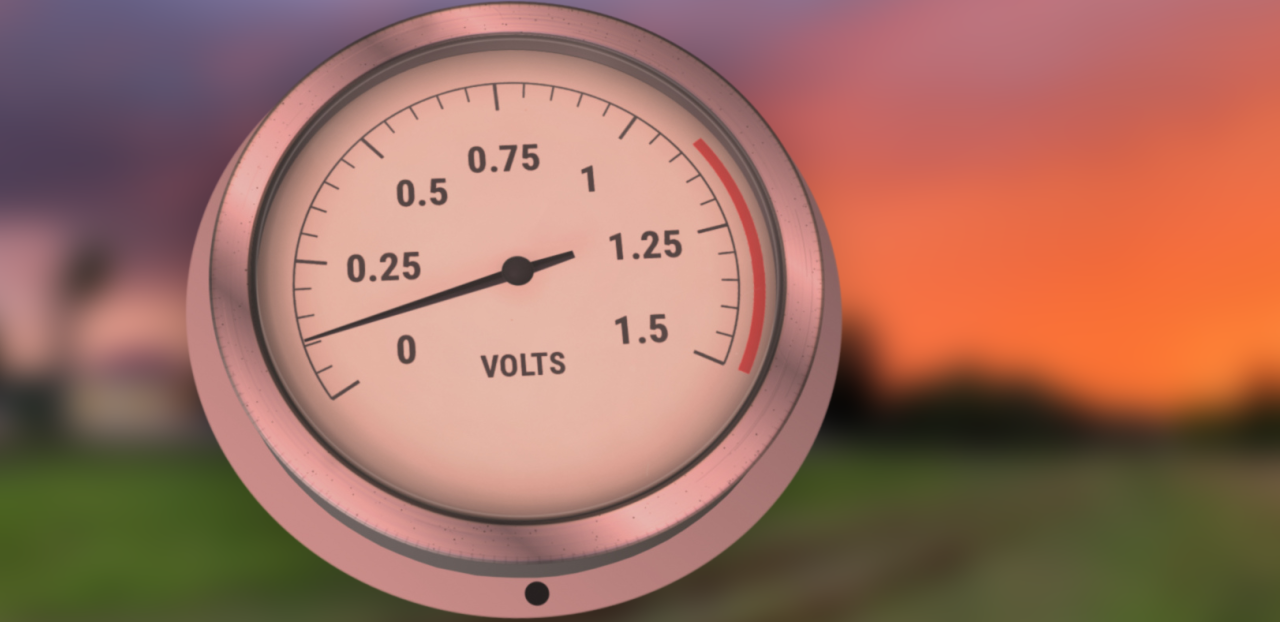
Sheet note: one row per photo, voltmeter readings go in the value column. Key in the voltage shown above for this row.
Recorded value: 0.1 V
